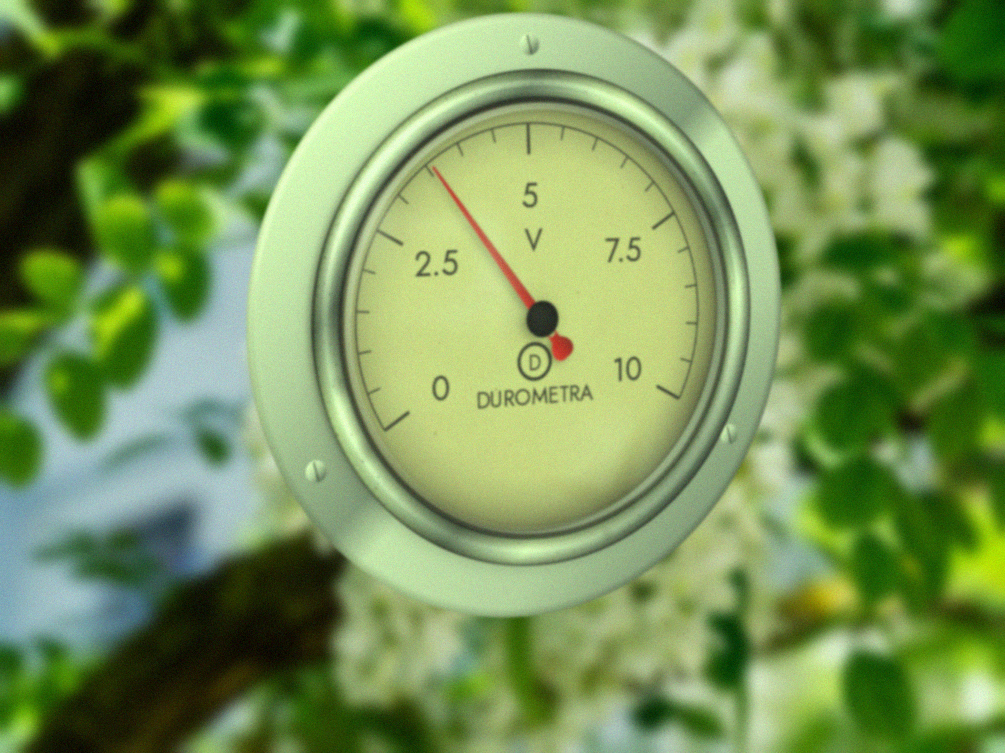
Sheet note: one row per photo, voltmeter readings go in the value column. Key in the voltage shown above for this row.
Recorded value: 3.5 V
